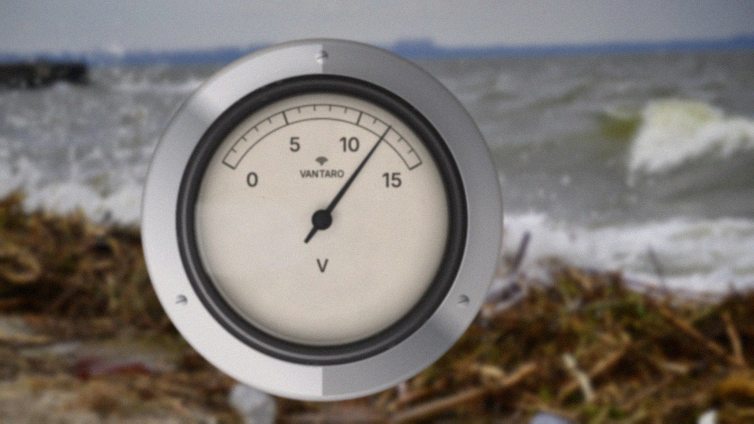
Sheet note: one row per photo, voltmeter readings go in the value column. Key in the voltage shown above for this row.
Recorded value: 12 V
